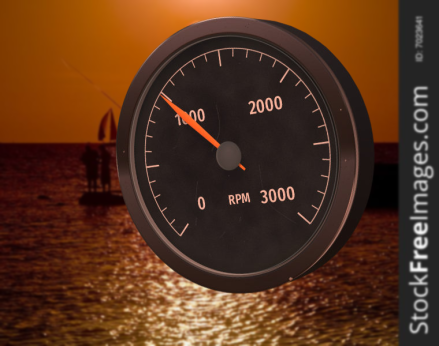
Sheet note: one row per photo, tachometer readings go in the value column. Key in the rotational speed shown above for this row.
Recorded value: 1000 rpm
